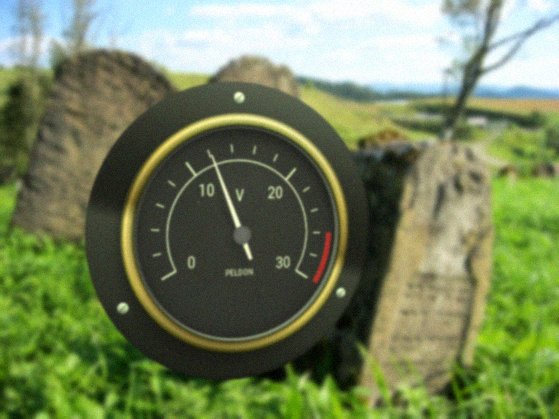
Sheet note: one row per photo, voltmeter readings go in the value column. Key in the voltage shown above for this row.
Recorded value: 12 V
